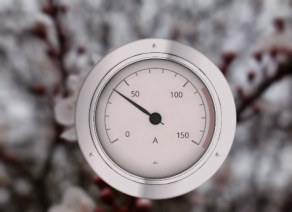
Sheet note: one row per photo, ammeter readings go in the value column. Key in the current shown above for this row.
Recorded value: 40 A
